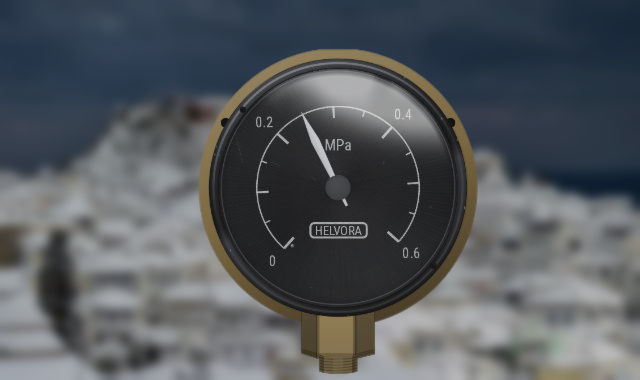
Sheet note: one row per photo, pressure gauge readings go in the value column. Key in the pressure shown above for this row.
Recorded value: 0.25 MPa
